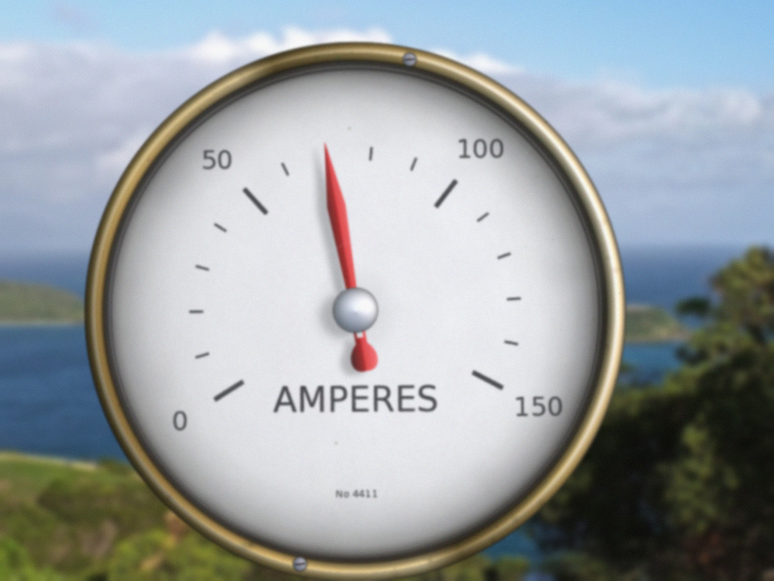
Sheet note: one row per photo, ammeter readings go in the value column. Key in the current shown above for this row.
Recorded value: 70 A
